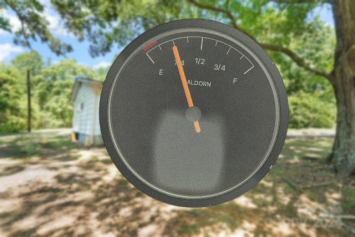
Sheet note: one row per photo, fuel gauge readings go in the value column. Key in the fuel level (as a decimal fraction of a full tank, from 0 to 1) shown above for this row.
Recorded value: 0.25
